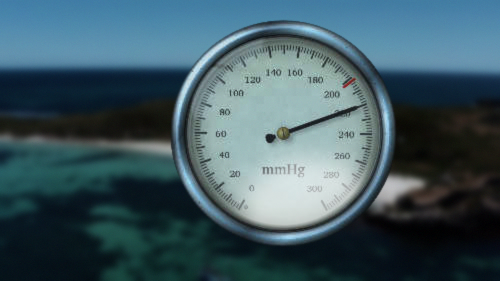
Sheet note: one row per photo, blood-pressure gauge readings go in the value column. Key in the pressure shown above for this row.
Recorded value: 220 mmHg
